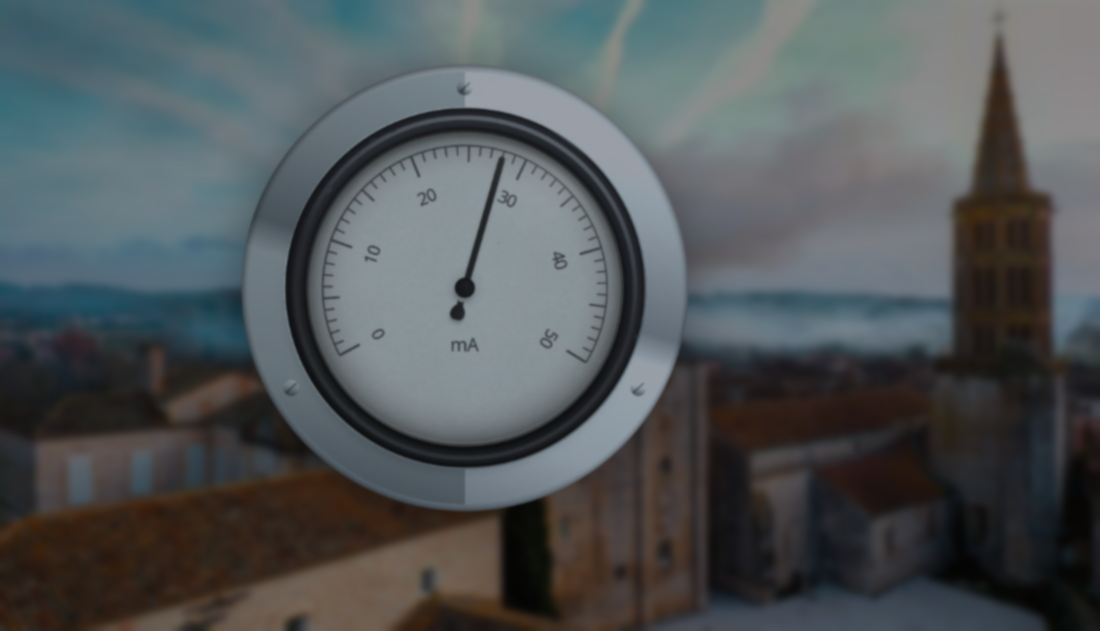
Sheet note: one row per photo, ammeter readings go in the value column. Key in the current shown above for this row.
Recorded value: 28 mA
